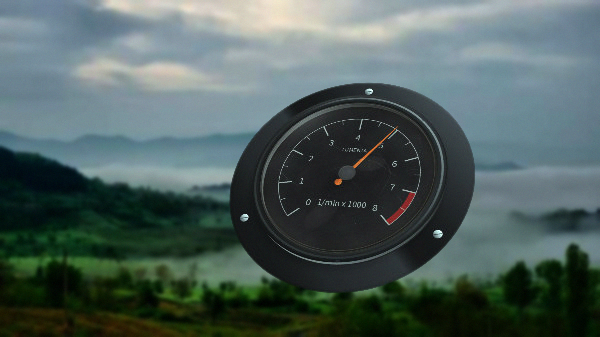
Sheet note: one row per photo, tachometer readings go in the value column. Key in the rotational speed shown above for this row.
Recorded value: 5000 rpm
